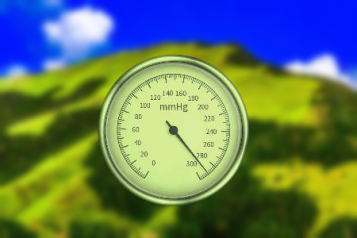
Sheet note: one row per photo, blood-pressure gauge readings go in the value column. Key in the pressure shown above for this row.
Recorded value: 290 mmHg
